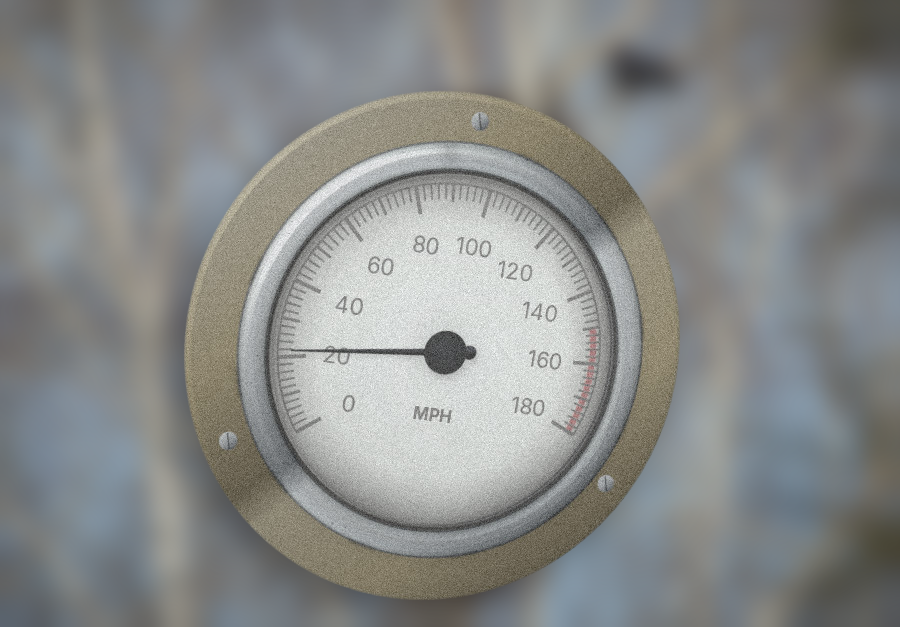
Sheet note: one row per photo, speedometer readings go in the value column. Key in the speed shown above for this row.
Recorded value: 22 mph
